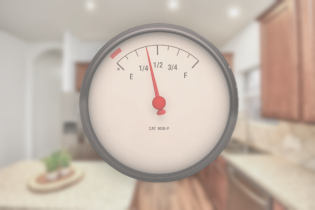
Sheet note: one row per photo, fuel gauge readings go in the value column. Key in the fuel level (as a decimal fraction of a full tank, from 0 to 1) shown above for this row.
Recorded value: 0.375
